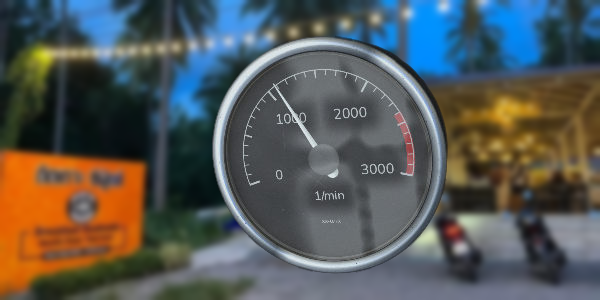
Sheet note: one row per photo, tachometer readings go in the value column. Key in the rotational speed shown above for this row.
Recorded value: 1100 rpm
